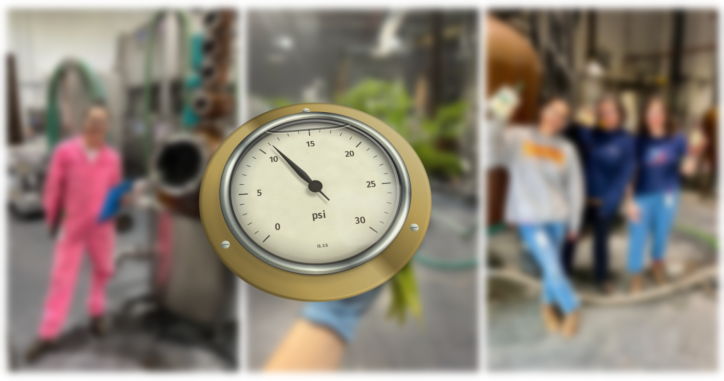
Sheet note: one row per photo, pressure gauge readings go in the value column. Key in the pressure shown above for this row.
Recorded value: 11 psi
